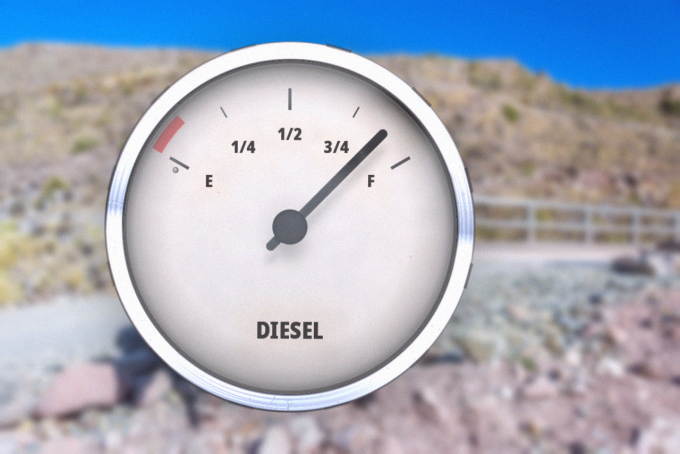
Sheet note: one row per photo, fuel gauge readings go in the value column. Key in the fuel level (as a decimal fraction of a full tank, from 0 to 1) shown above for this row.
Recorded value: 0.875
